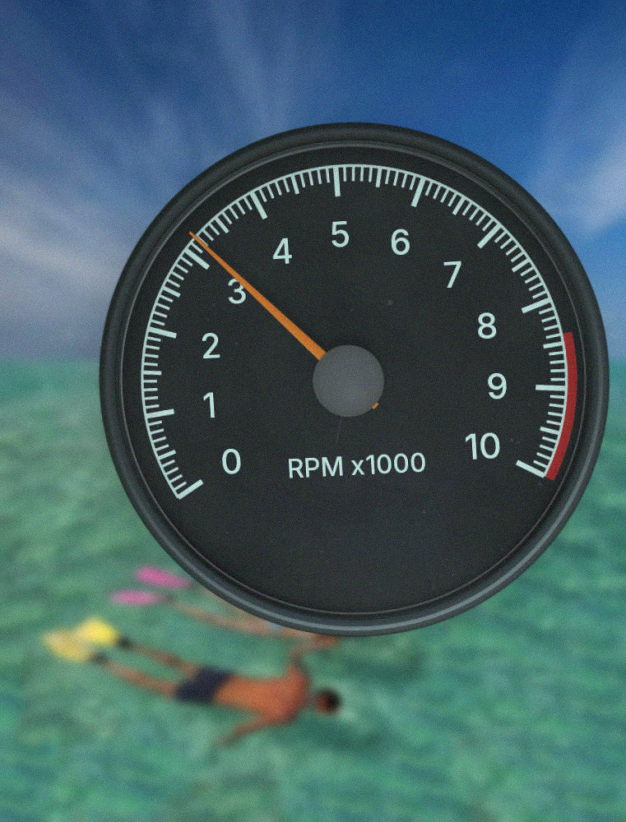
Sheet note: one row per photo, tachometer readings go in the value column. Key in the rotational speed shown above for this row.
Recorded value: 3200 rpm
